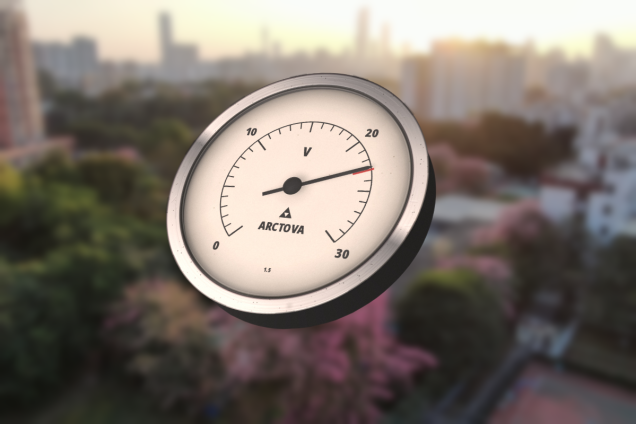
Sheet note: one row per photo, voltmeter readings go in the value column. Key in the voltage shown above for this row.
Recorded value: 23 V
